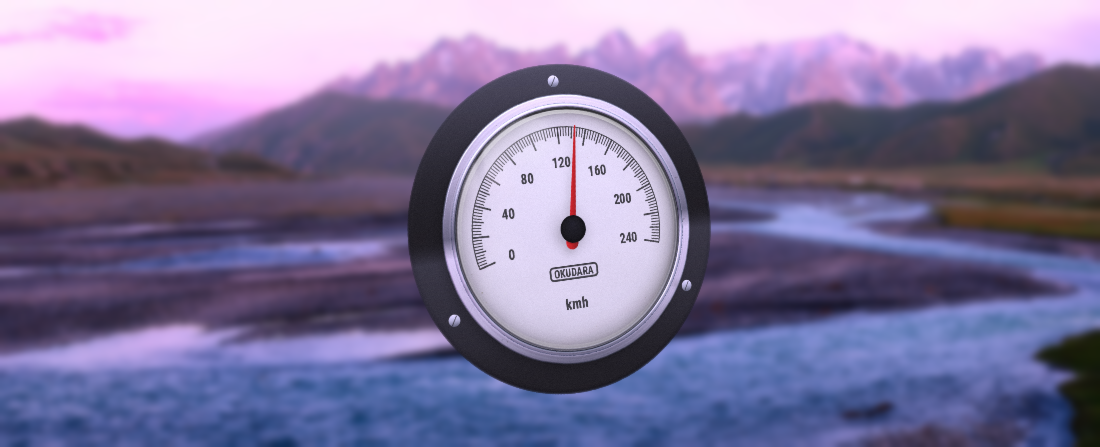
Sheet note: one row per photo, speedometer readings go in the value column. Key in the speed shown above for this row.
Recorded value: 130 km/h
